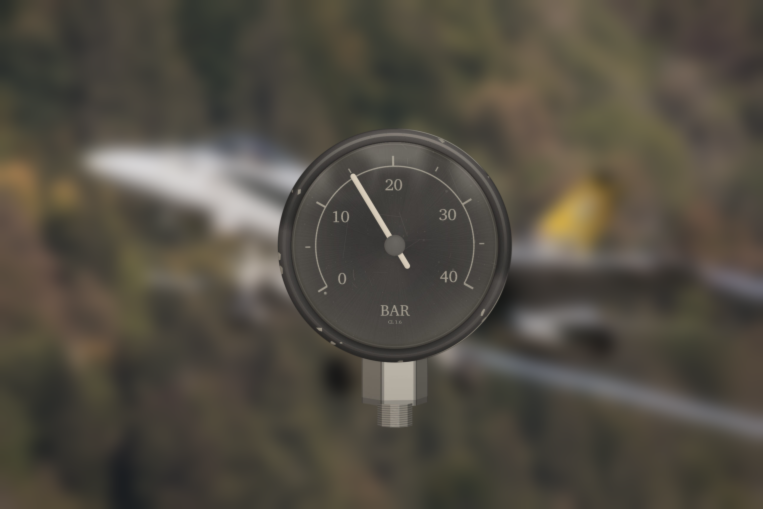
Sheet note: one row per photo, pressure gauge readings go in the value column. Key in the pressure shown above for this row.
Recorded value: 15 bar
